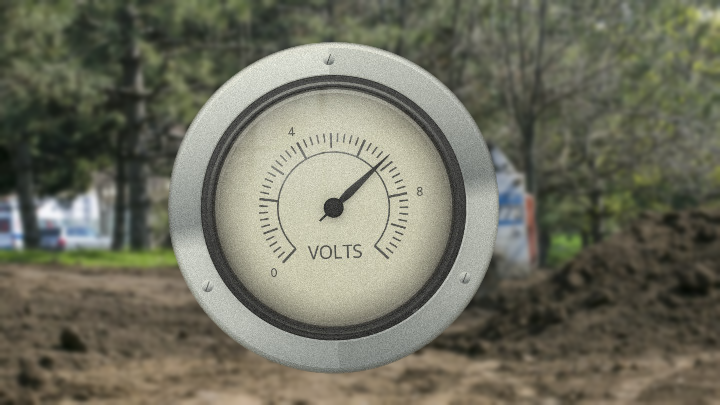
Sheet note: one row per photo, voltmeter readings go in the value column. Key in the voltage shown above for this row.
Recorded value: 6.8 V
